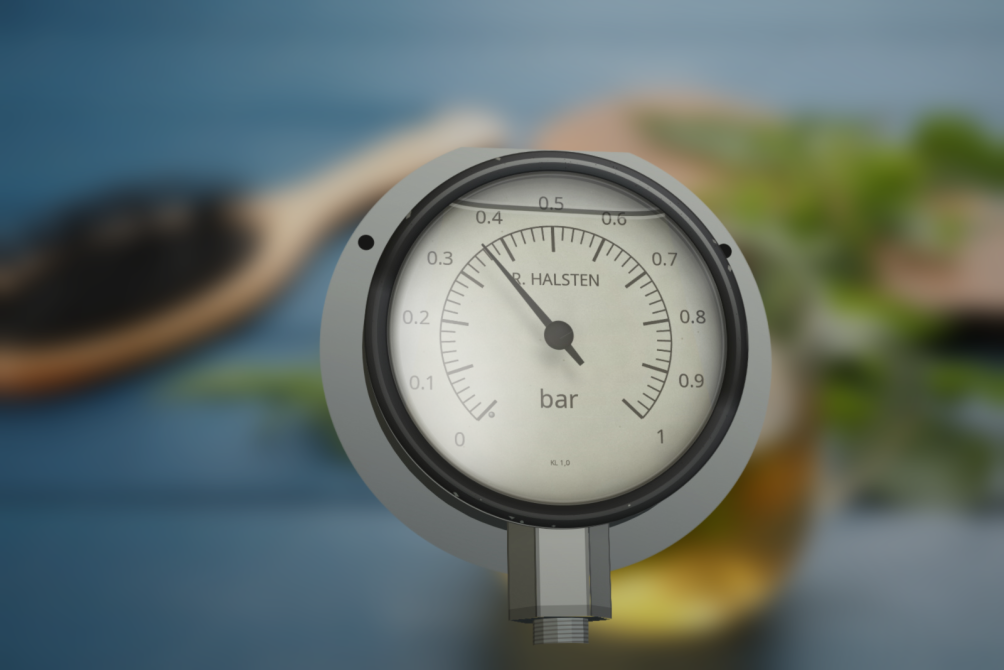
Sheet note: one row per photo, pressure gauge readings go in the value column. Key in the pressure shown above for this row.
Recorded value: 0.36 bar
